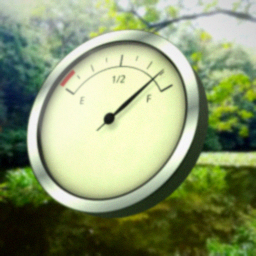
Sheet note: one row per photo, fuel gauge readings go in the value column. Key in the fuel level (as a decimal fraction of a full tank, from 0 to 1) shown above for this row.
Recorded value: 0.875
